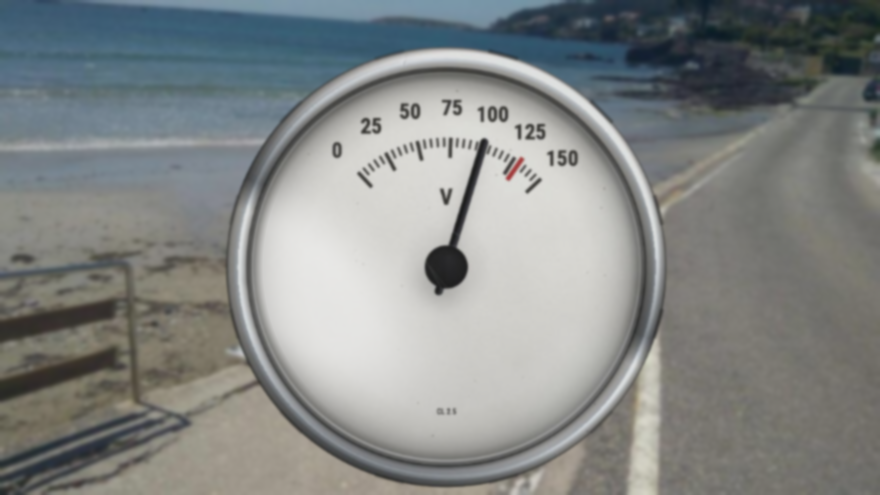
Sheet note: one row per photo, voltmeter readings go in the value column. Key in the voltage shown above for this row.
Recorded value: 100 V
